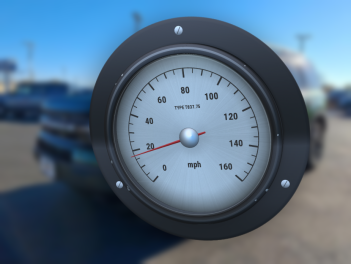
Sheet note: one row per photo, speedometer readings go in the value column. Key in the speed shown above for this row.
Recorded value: 17.5 mph
